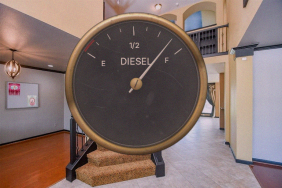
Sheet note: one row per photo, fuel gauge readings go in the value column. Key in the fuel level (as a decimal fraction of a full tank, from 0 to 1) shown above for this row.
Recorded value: 0.875
